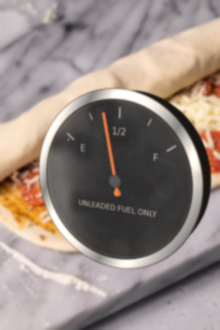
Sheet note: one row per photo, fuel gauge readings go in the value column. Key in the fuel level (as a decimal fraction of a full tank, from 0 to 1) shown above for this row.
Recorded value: 0.375
